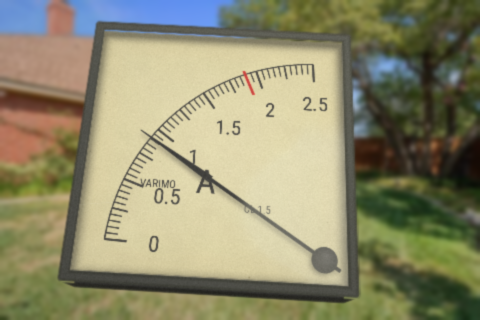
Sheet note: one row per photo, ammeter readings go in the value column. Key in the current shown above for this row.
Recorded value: 0.9 A
